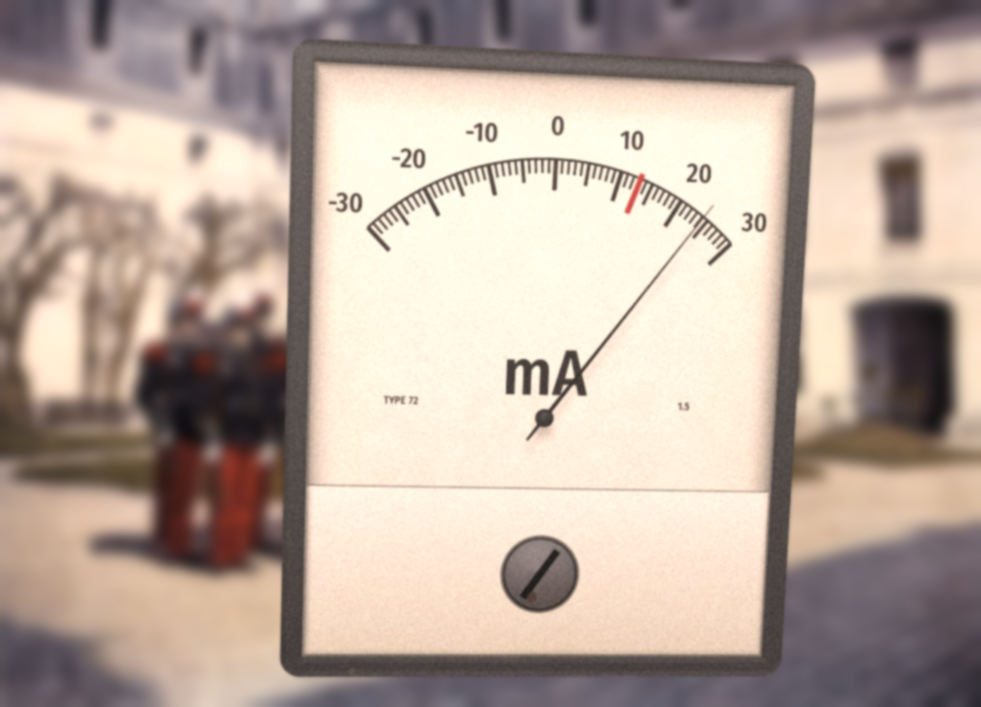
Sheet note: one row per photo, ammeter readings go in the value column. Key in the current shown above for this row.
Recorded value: 24 mA
